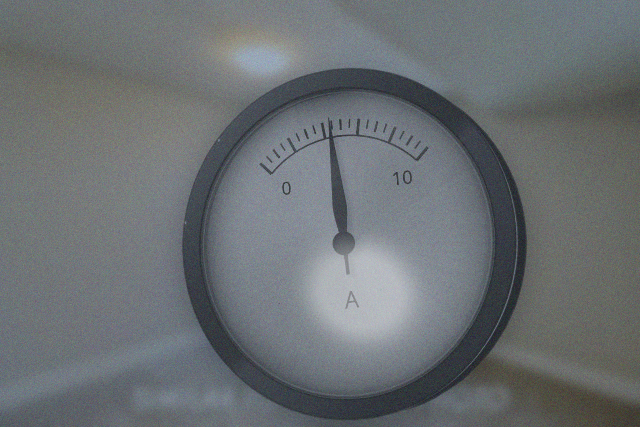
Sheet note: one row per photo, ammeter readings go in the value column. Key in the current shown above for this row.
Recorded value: 4.5 A
